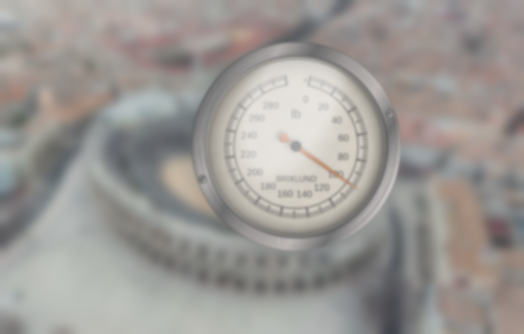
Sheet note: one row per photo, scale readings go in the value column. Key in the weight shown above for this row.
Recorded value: 100 lb
